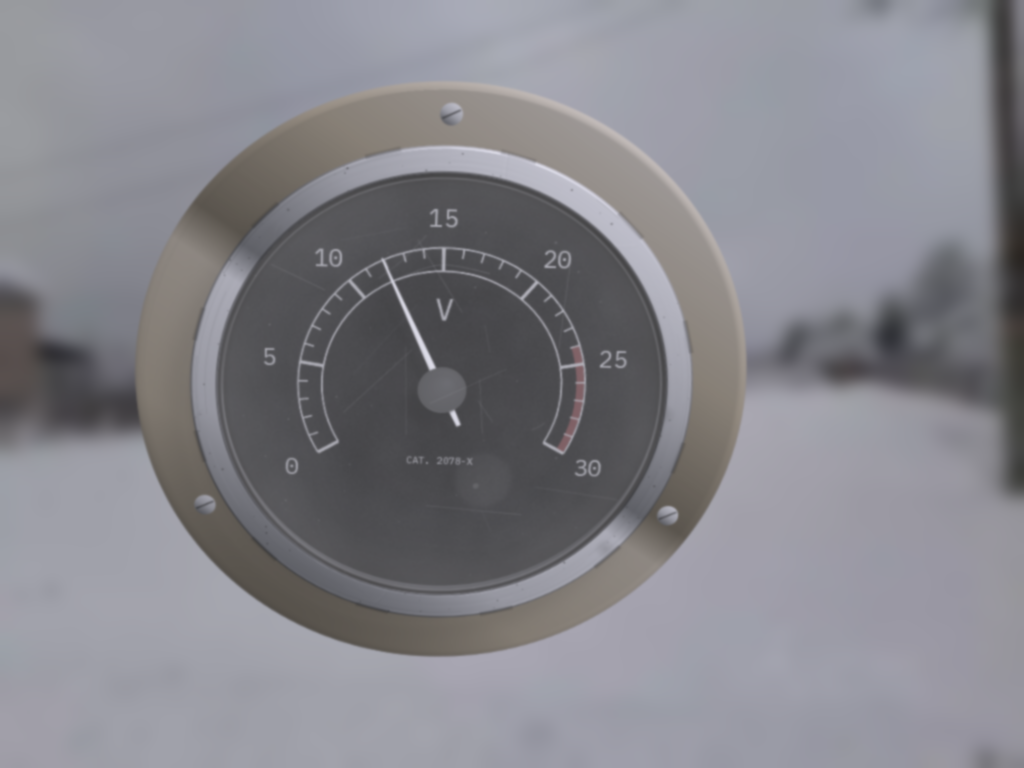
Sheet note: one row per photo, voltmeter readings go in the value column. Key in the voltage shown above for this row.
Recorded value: 12 V
